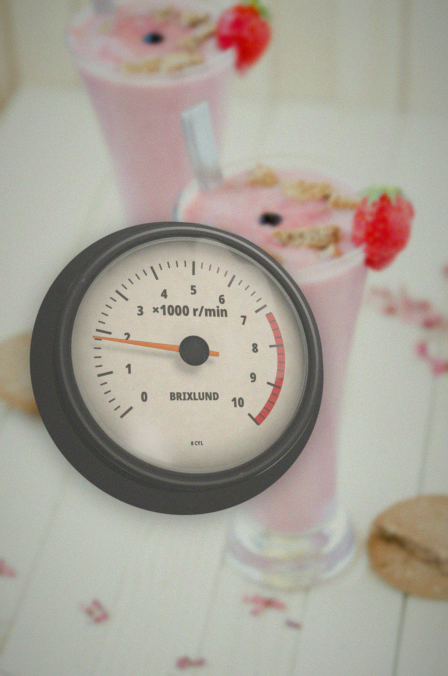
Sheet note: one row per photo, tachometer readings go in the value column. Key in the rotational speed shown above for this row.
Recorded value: 1800 rpm
